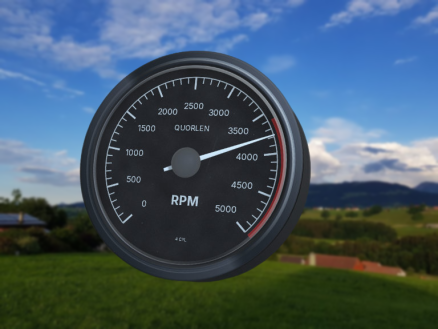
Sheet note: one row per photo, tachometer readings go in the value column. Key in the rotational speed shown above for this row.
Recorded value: 3800 rpm
